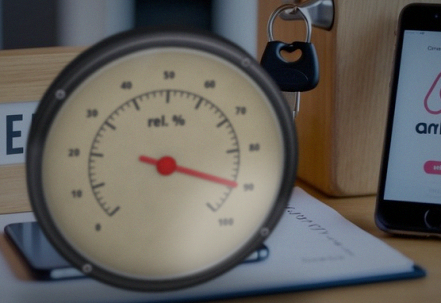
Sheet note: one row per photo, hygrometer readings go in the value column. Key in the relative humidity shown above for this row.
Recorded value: 90 %
